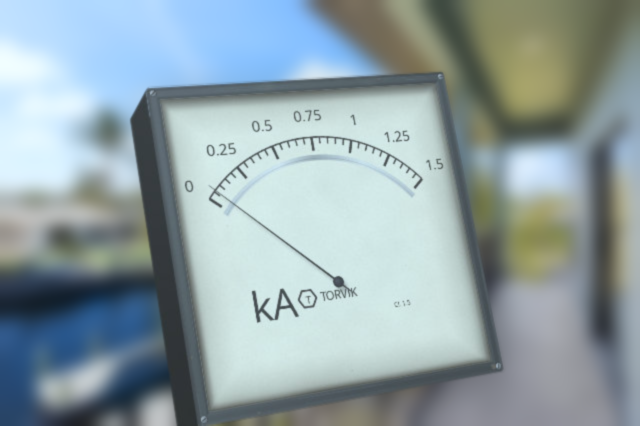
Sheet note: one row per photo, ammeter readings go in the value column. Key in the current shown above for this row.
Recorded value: 0.05 kA
